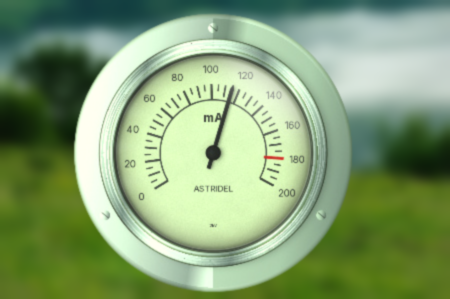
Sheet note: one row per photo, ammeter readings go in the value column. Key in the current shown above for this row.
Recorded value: 115 mA
